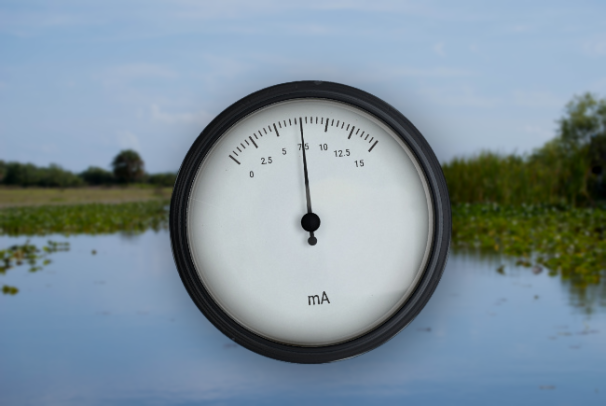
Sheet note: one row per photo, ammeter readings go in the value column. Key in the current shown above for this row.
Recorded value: 7.5 mA
